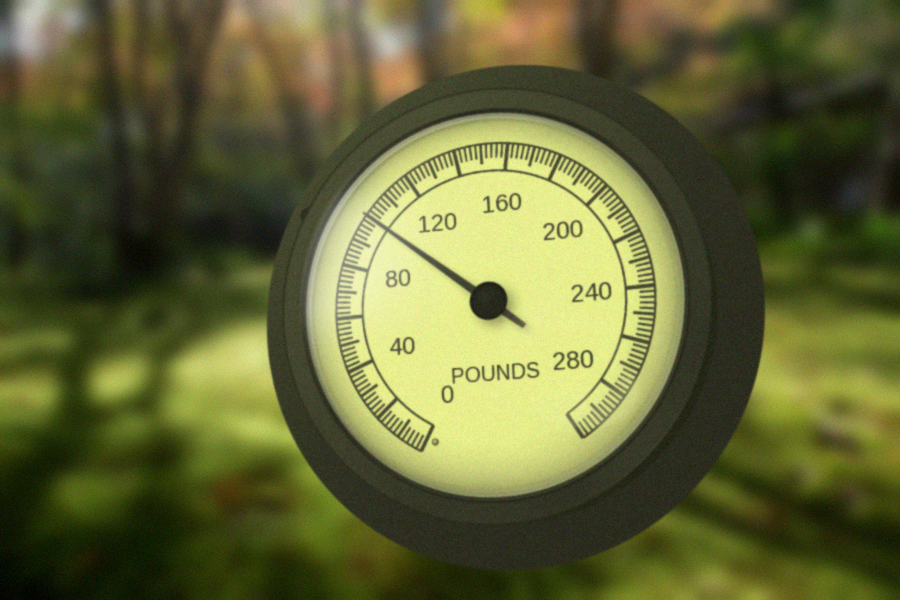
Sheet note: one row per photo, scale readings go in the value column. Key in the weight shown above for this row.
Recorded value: 100 lb
